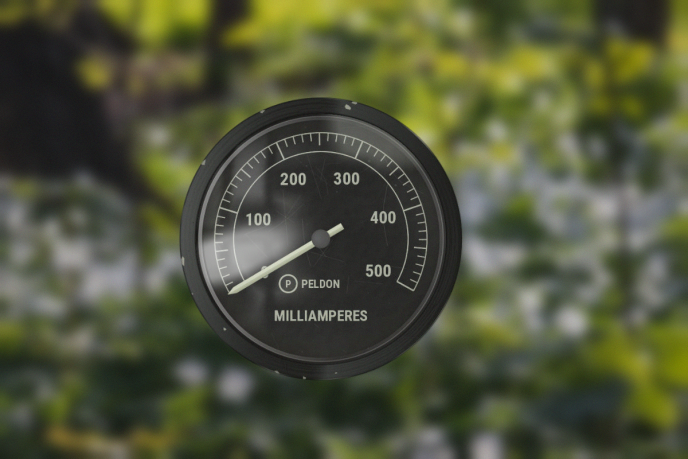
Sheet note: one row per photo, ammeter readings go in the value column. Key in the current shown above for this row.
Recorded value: 0 mA
